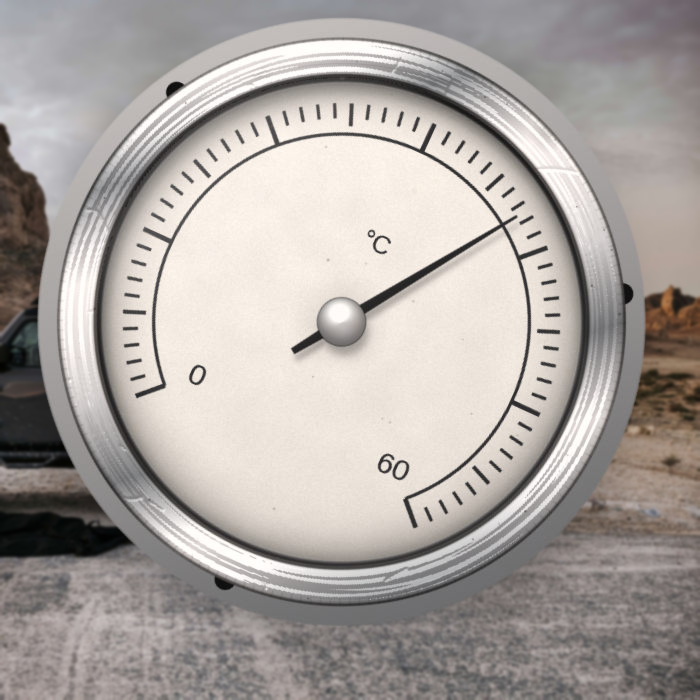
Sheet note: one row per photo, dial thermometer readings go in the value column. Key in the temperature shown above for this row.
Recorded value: 37.5 °C
